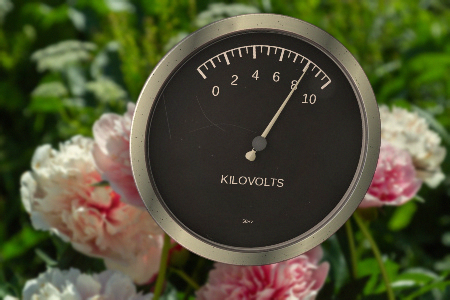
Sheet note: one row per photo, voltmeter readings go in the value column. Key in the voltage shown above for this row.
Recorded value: 8 kV
